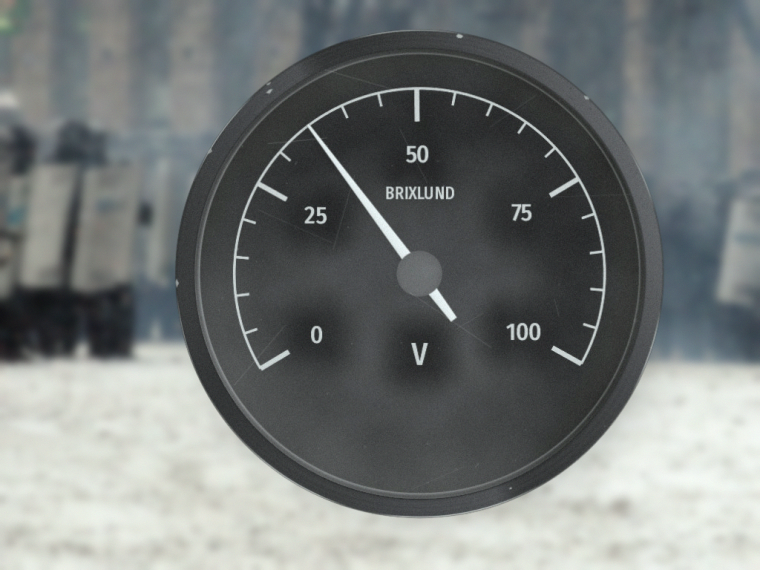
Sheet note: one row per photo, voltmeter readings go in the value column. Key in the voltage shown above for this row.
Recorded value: 35 V
